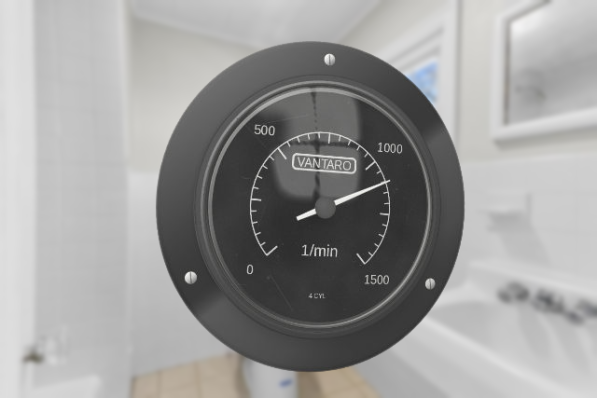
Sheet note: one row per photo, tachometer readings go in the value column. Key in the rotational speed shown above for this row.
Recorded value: 1100 rpm
